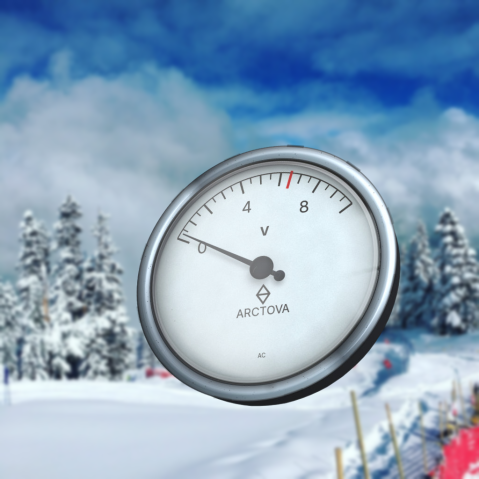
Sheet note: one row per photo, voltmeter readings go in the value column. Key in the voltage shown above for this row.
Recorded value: 0.25 V
